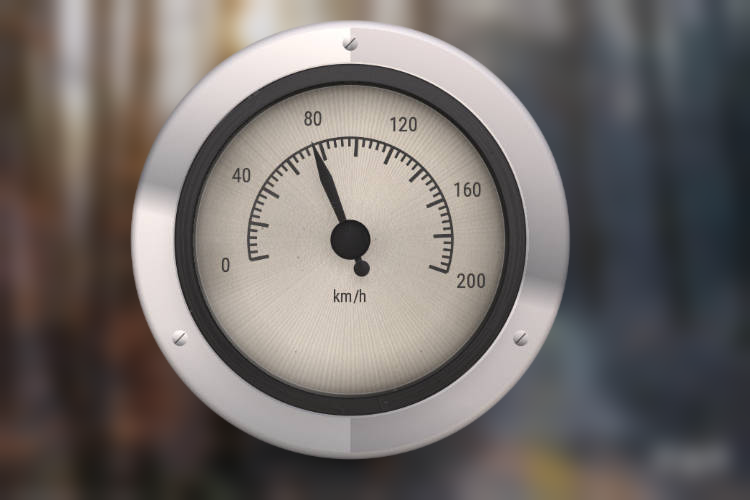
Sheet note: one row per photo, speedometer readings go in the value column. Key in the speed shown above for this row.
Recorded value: 76 km/h
